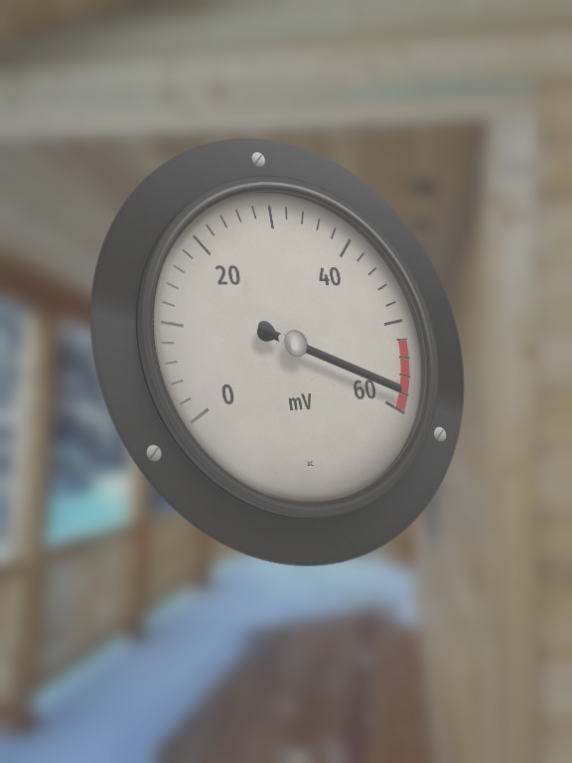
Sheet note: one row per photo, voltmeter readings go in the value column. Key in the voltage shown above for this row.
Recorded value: 58 mV
